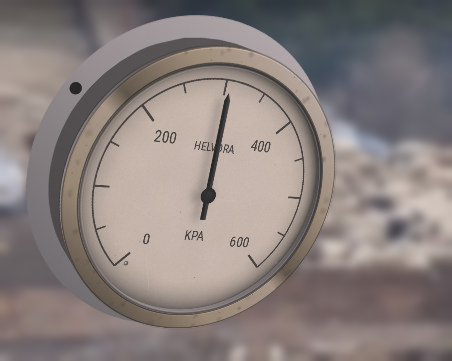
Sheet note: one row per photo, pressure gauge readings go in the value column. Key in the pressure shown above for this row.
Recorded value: 300 kPa
